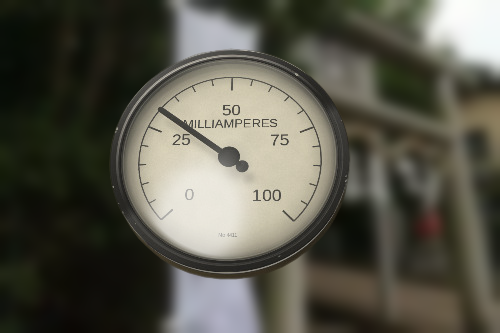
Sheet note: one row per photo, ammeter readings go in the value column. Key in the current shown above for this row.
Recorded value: 30 mA
